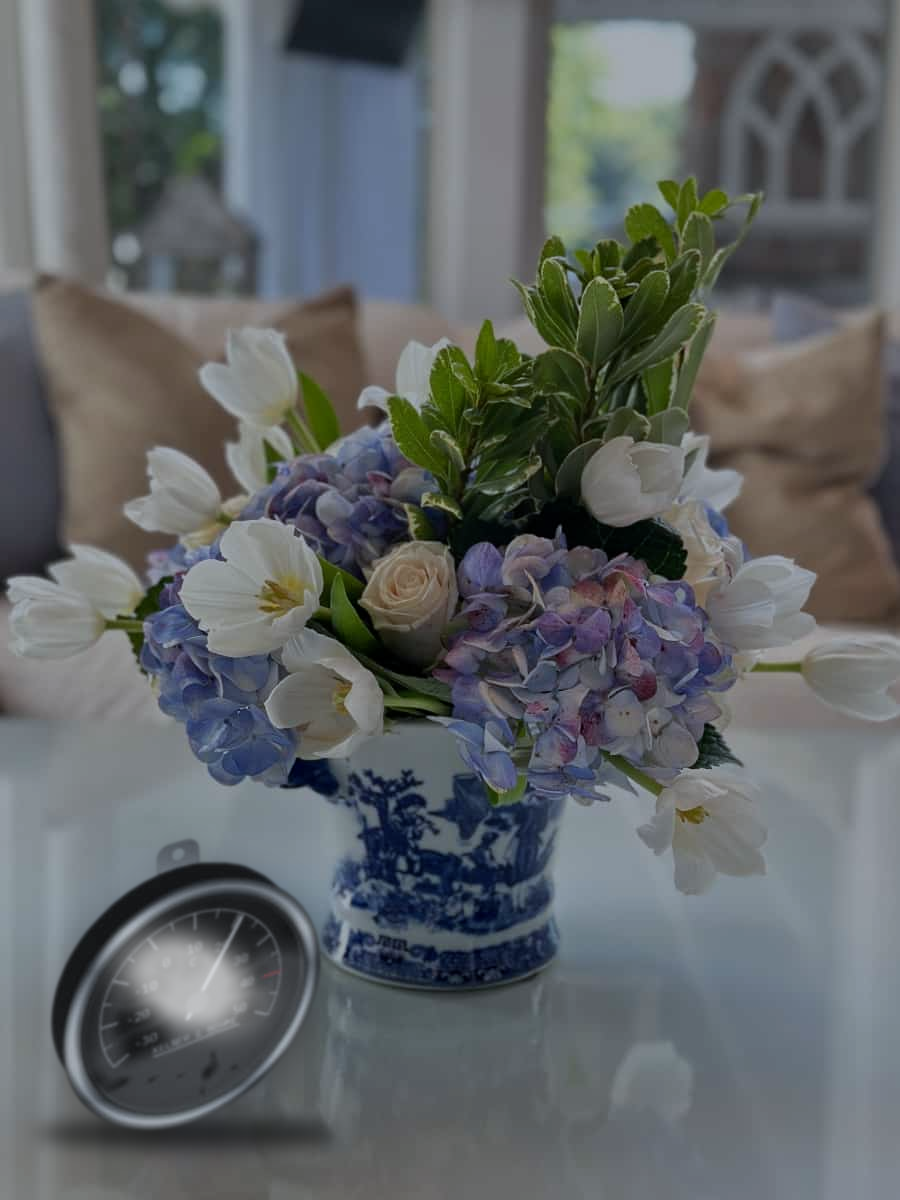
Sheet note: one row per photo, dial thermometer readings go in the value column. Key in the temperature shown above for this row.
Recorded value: 20 °C
